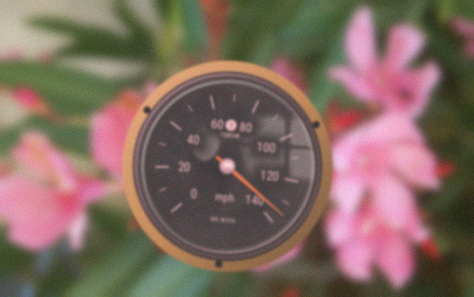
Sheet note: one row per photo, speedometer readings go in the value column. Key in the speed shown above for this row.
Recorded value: 135 mph
